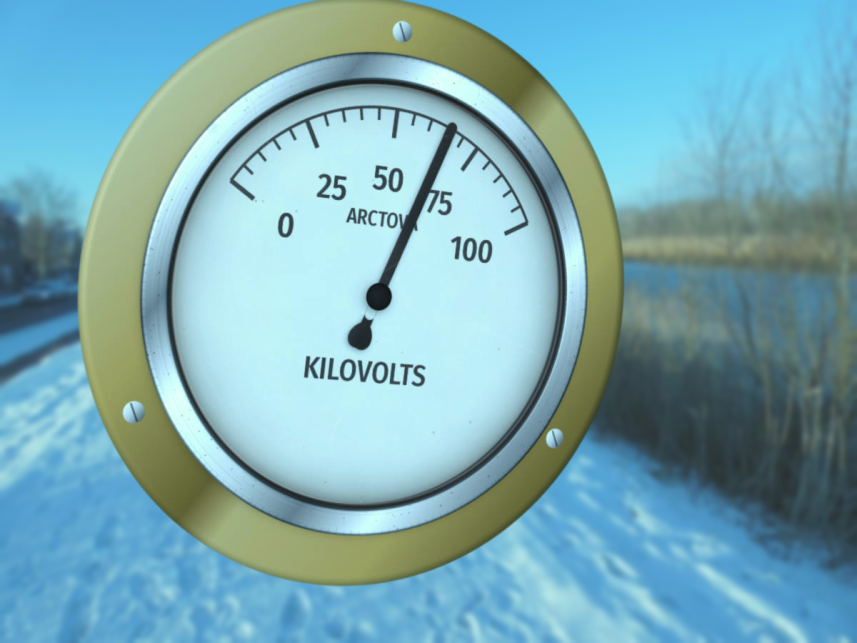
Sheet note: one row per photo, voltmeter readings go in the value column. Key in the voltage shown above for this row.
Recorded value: 65 kV
